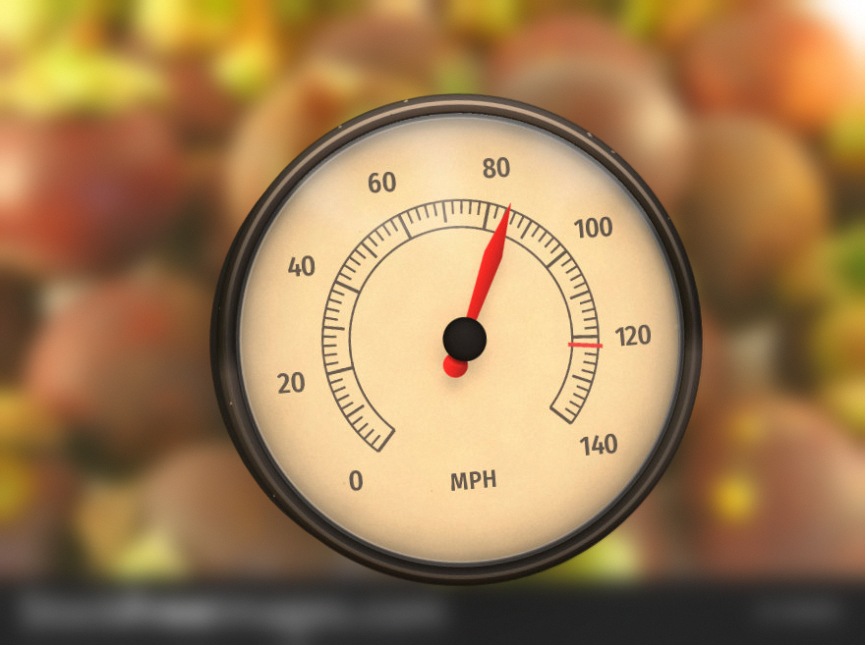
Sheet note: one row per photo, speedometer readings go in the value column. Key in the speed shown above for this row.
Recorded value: 84 mph
